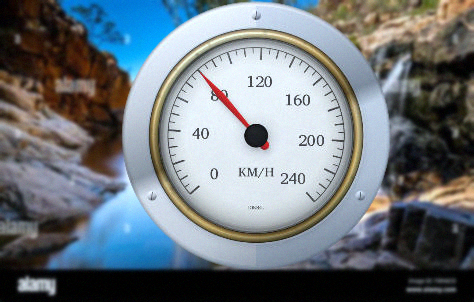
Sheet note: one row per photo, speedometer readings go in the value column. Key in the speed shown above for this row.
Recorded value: 80 km/h
